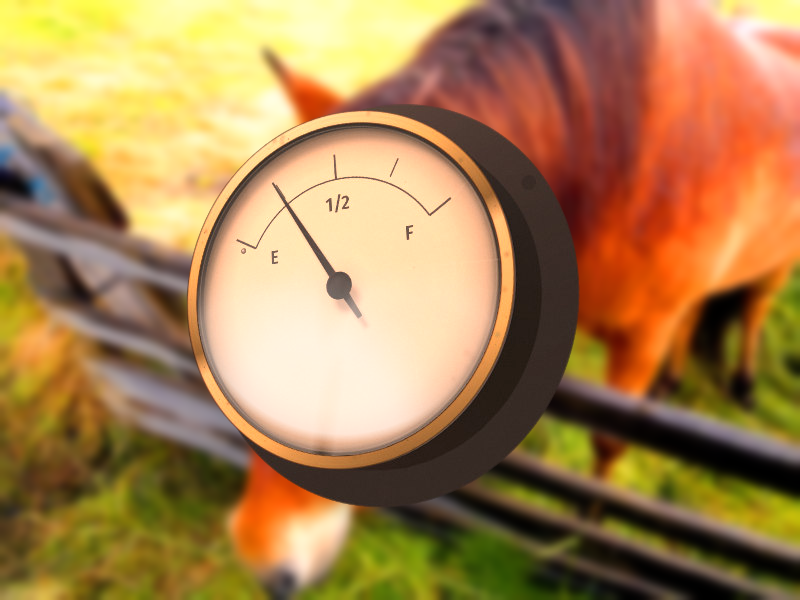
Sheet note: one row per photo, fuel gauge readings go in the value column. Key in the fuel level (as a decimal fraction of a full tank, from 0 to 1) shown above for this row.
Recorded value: 0.25
